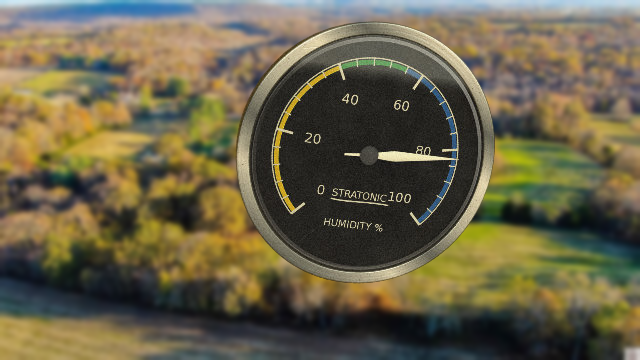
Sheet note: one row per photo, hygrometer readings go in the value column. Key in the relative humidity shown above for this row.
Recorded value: 82 %
